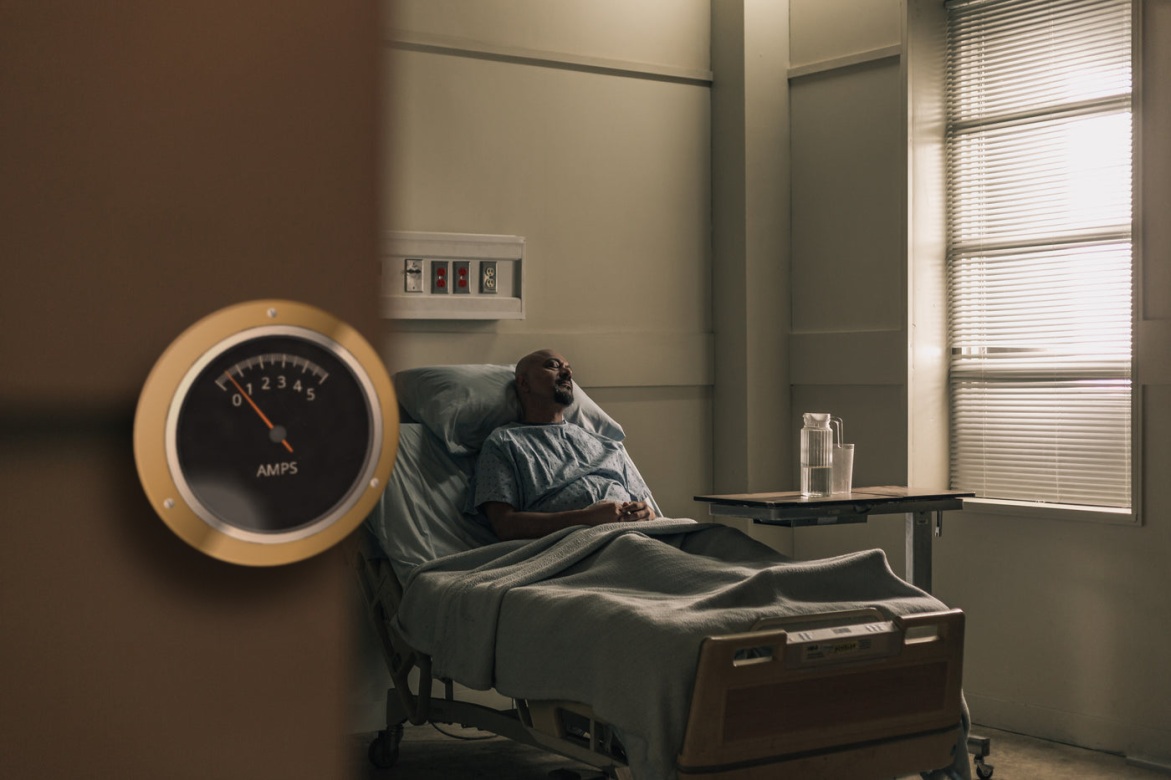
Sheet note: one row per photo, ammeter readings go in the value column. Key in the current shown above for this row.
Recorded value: 0.5 A
